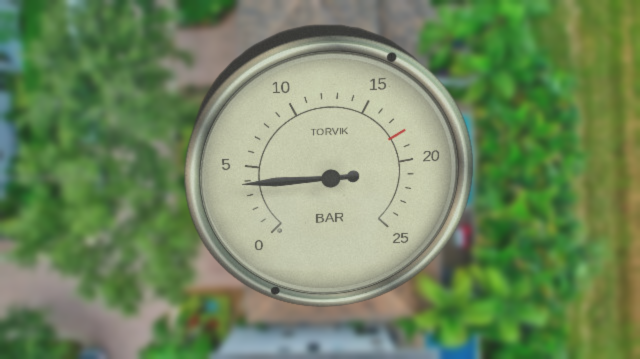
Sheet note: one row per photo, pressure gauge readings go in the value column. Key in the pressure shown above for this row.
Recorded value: 4 bar
